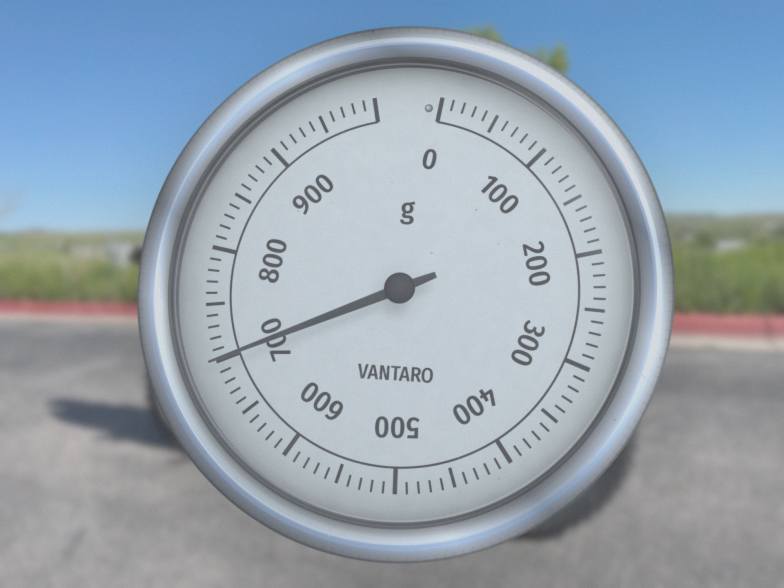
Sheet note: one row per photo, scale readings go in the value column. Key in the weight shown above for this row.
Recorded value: 700 g
